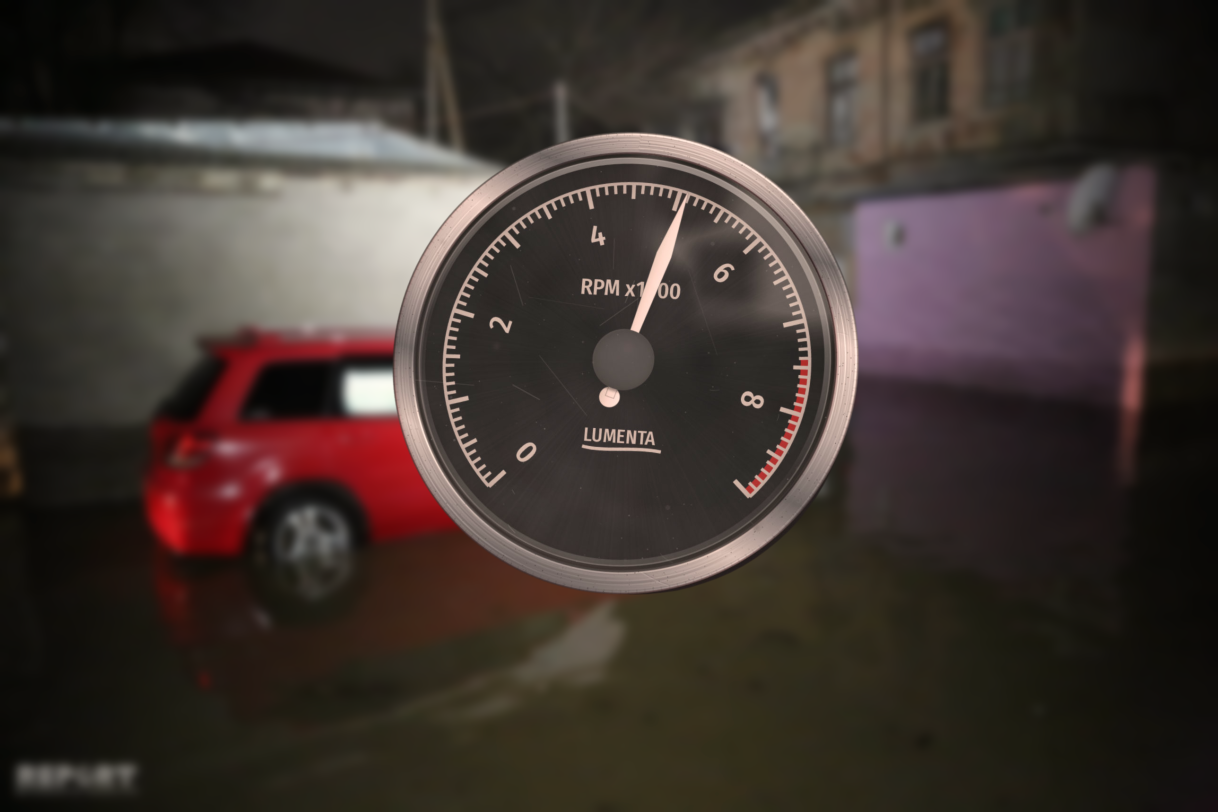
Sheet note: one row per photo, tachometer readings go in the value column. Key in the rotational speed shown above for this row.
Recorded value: 5100 rpm
